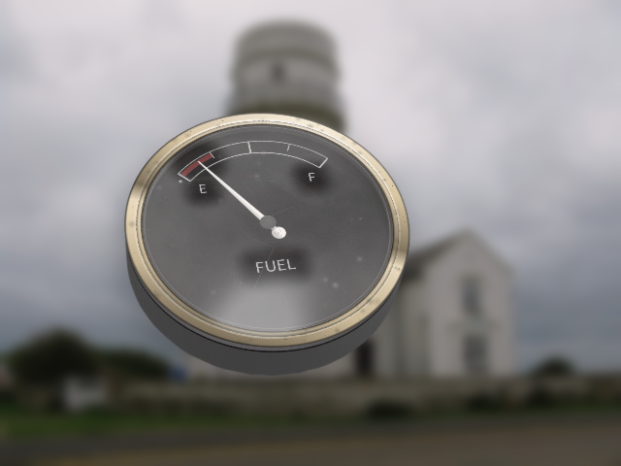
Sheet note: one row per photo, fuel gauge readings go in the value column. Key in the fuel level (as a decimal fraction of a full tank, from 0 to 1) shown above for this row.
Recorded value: 0.125
